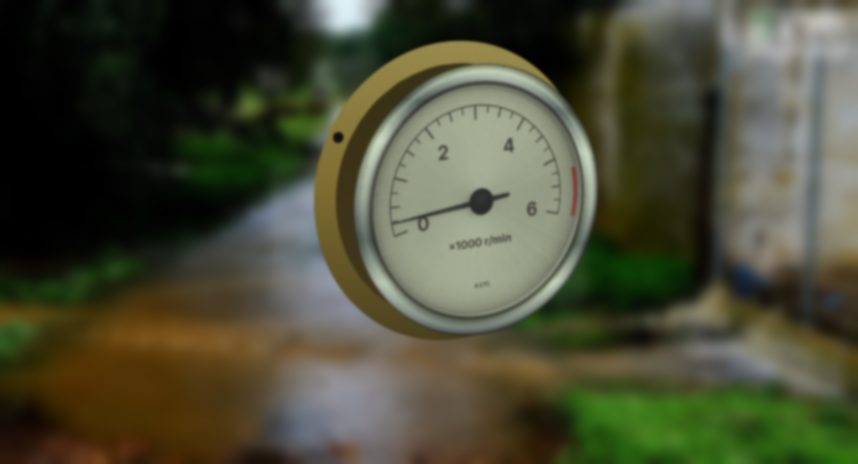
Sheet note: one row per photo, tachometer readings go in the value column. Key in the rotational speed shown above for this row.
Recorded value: 250 rpm
